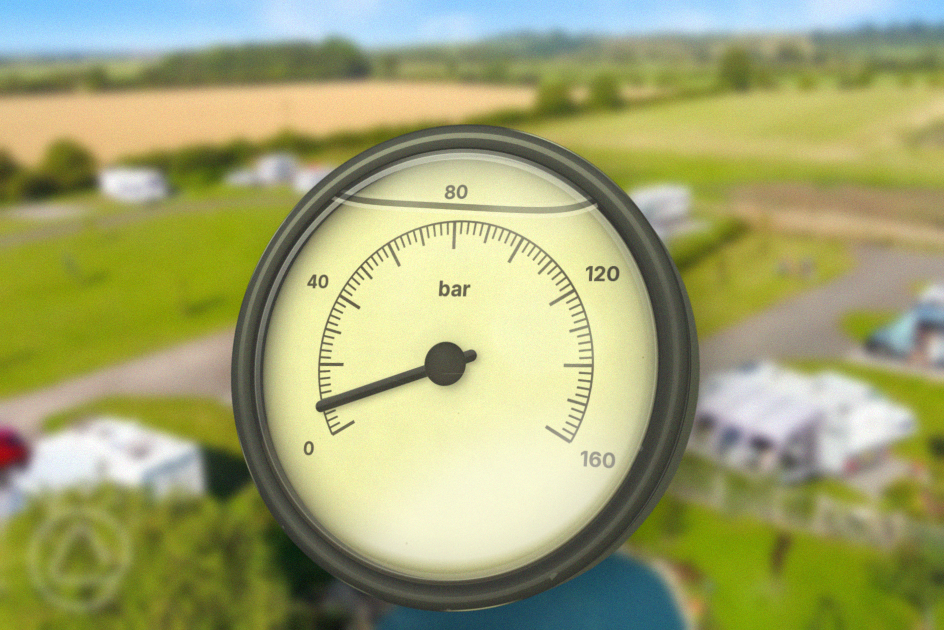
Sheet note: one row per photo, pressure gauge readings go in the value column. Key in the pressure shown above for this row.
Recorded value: 8 bar
